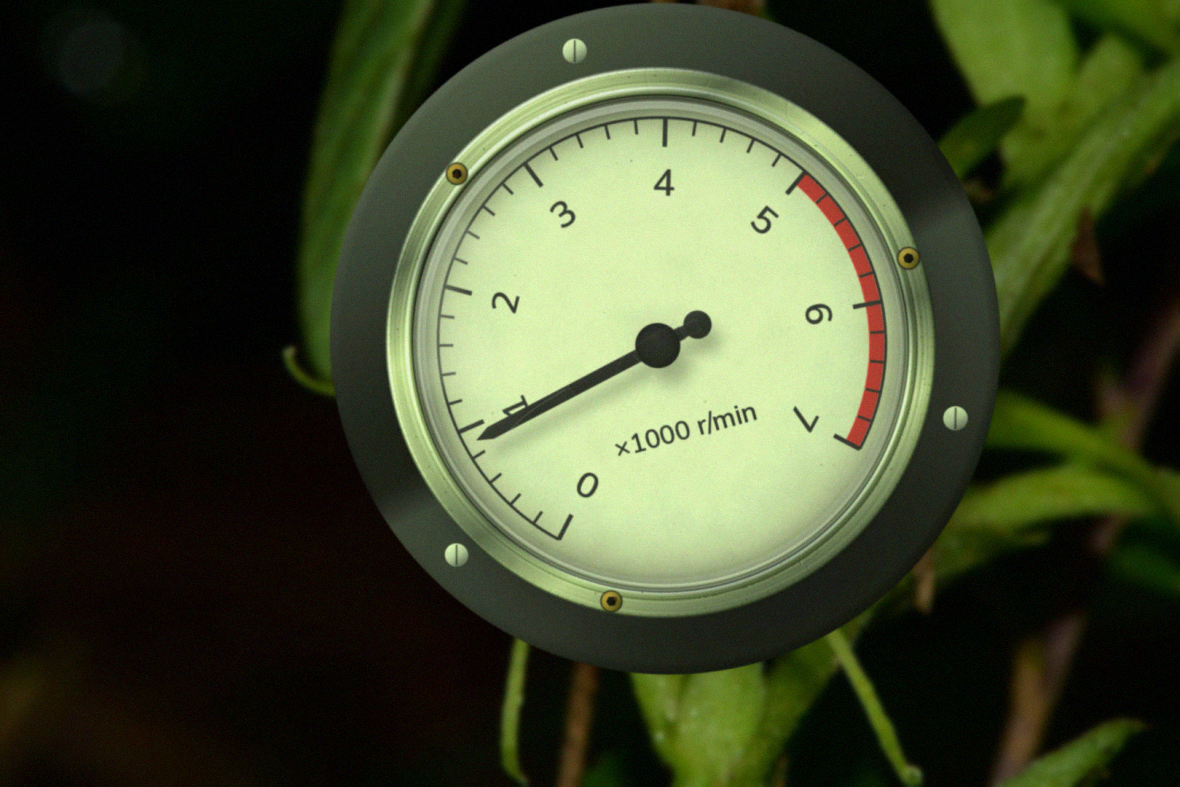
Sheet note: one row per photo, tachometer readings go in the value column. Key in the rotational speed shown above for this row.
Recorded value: 900 rpm
